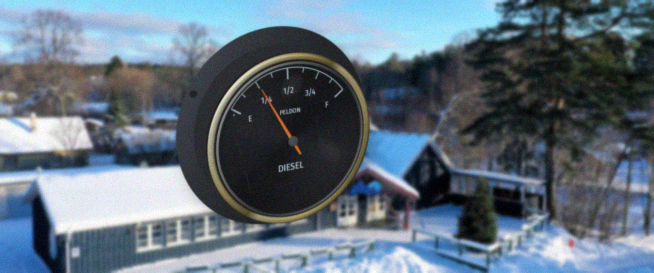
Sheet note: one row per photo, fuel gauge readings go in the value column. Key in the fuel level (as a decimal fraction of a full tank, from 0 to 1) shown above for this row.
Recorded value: 0.25
